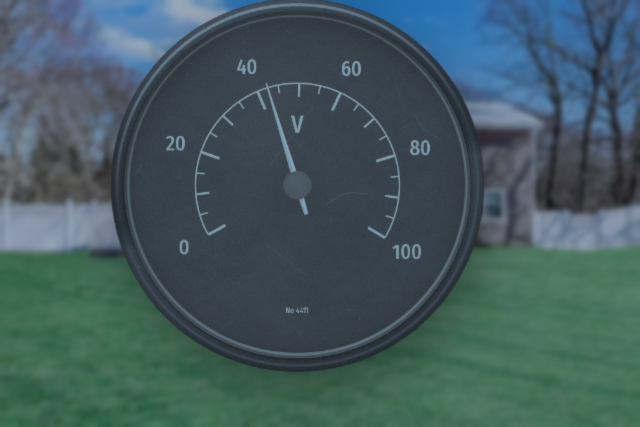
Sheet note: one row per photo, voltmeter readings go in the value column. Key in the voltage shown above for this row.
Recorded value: 42.5 V
